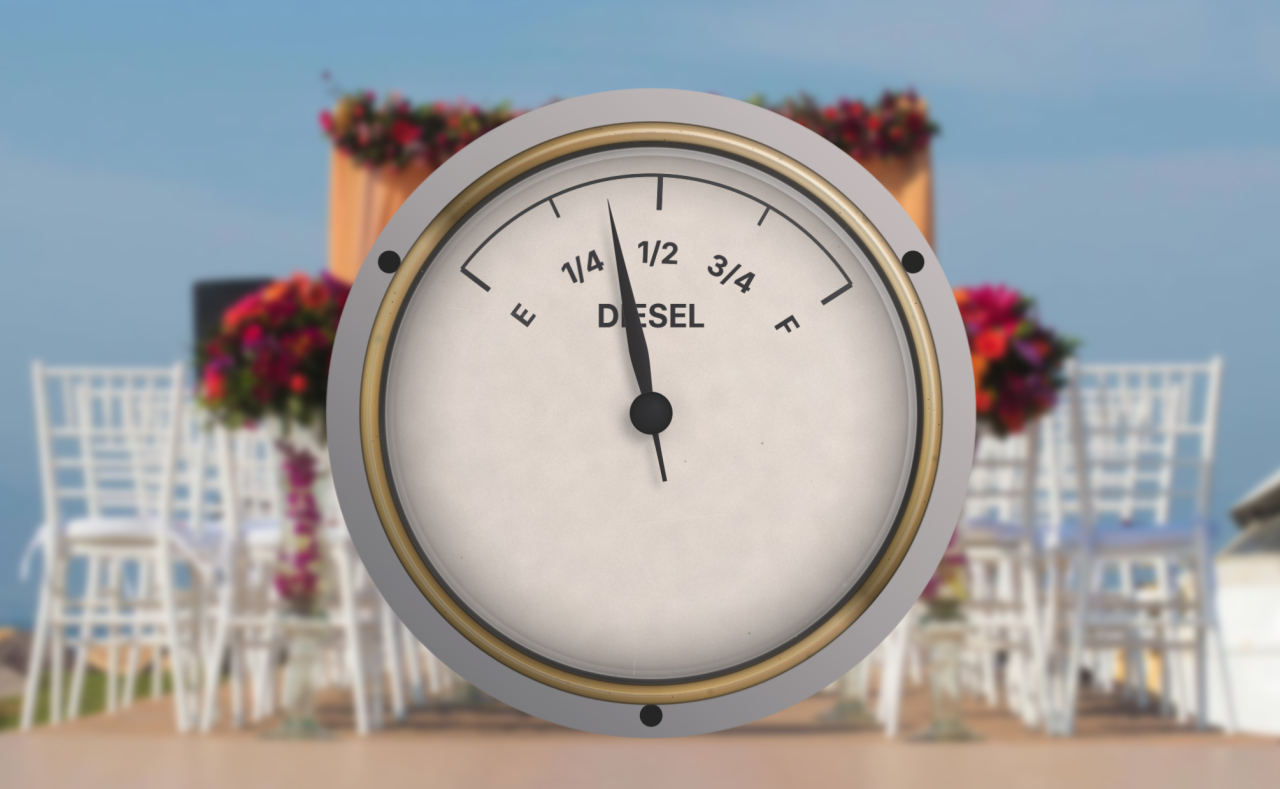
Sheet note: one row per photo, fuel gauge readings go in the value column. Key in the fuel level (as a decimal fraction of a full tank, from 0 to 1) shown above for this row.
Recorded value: 0.375
